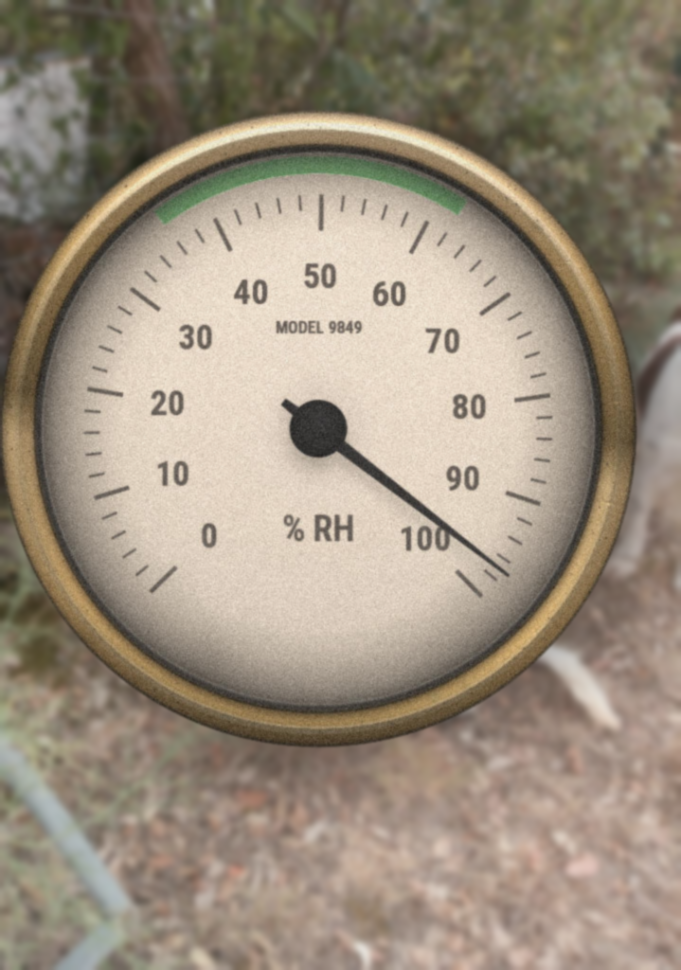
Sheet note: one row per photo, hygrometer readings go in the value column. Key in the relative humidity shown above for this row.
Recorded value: 97 %
